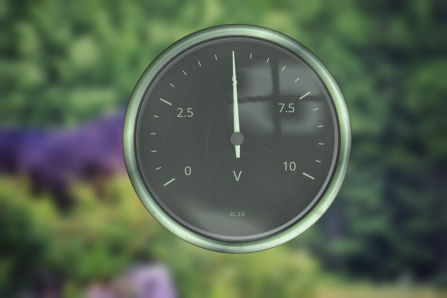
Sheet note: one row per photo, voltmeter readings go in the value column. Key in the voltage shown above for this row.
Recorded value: 5 V
